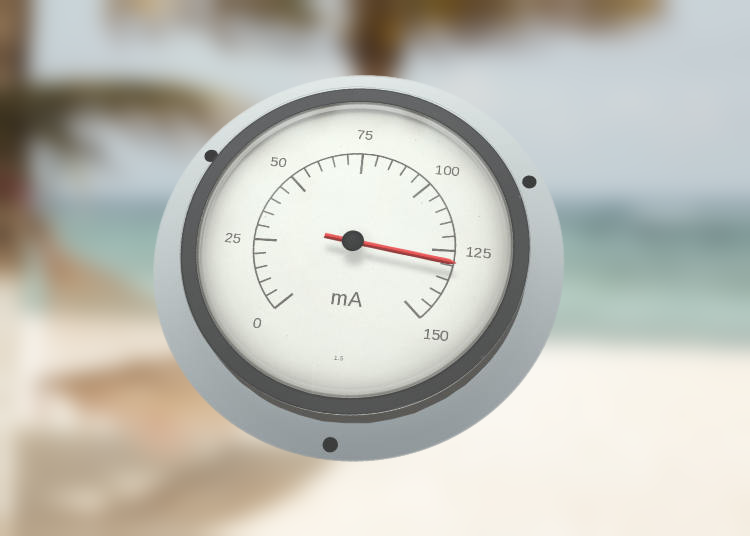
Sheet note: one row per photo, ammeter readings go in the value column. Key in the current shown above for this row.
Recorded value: 130 mA
